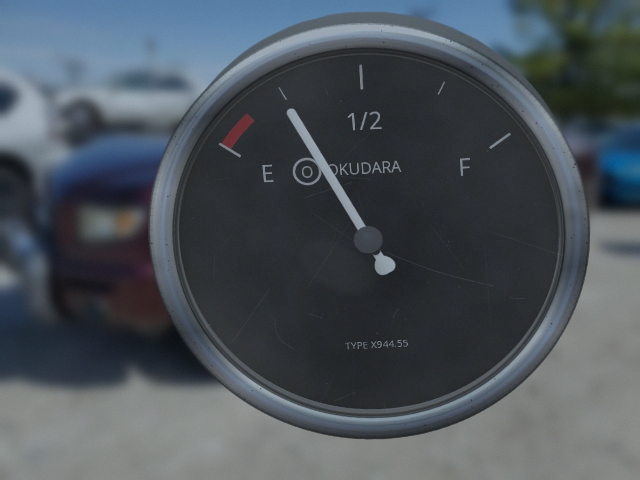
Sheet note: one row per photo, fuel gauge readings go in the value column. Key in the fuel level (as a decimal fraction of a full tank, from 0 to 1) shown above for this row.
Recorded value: 0.25
